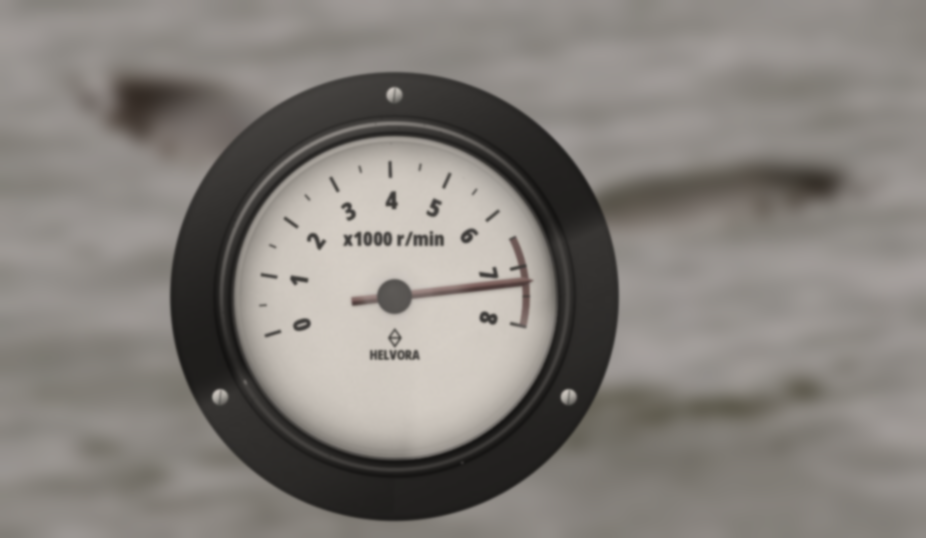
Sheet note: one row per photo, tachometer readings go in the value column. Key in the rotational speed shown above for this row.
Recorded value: 7250 rpm
